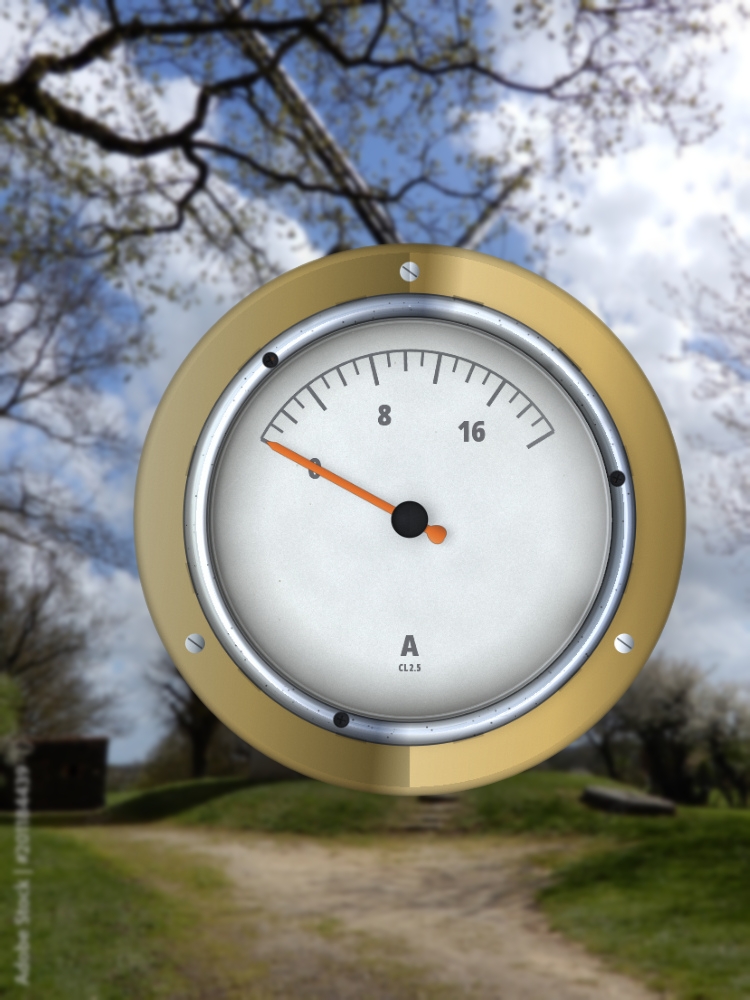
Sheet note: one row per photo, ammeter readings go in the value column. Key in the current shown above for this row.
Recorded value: 0 A
